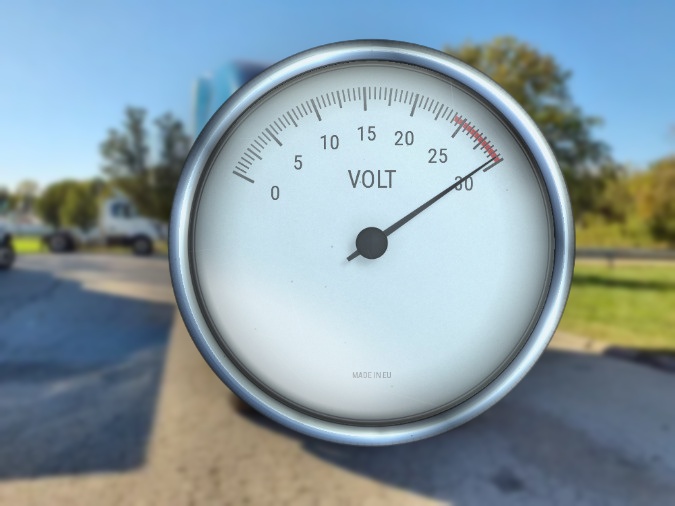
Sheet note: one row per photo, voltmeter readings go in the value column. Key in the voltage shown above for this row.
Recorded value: 29.5 V
